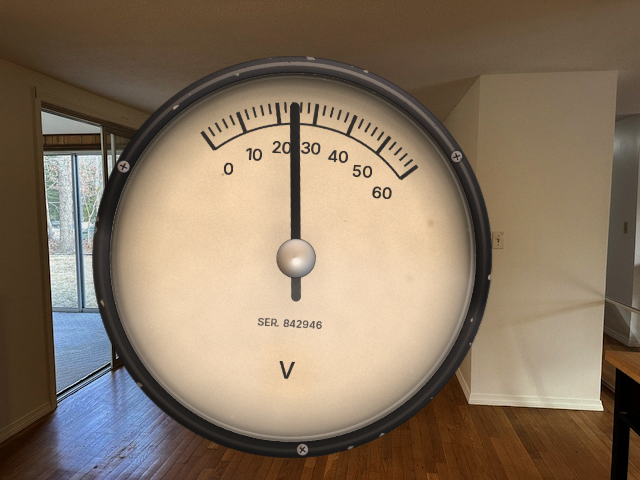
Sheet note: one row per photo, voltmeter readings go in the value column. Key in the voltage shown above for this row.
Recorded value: 24 V
